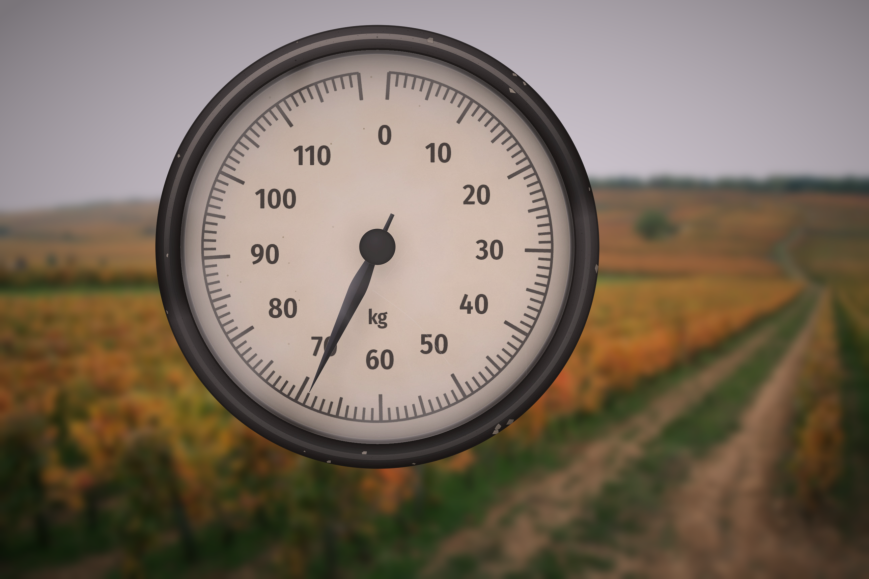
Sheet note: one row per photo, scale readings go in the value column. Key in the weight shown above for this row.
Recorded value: 69 kg
